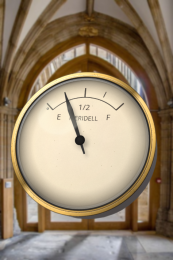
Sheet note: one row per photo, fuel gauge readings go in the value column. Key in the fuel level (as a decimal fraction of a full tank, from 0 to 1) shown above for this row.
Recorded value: 0.25
